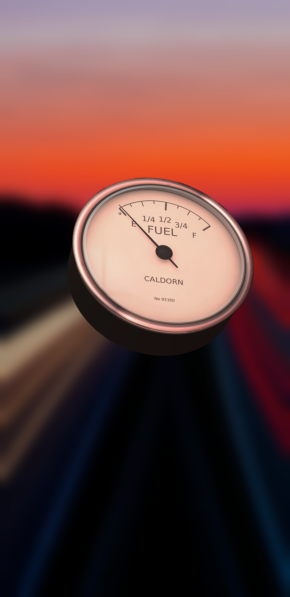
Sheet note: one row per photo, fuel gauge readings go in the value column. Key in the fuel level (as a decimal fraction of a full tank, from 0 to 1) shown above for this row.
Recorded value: 0
